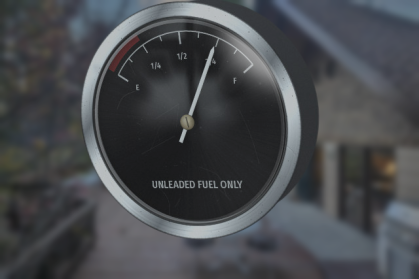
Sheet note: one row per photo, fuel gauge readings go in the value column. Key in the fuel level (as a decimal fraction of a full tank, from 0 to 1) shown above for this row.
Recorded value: 0.75
